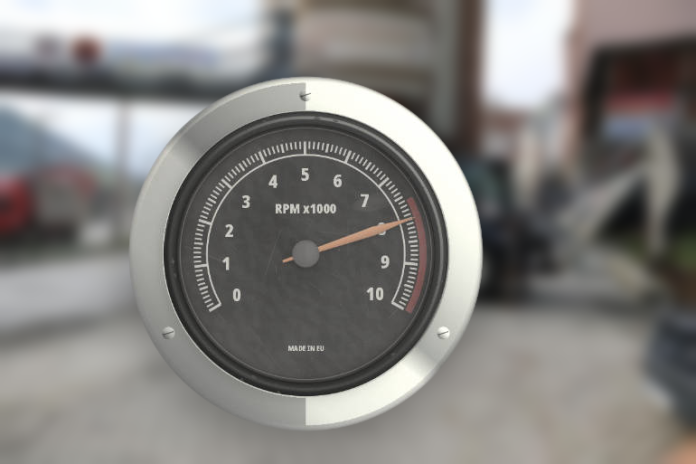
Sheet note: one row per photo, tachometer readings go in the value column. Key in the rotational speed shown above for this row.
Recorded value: 8000 rpm
